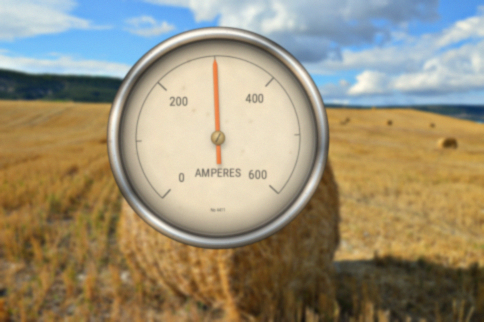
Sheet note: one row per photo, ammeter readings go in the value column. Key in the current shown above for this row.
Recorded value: 300 A
